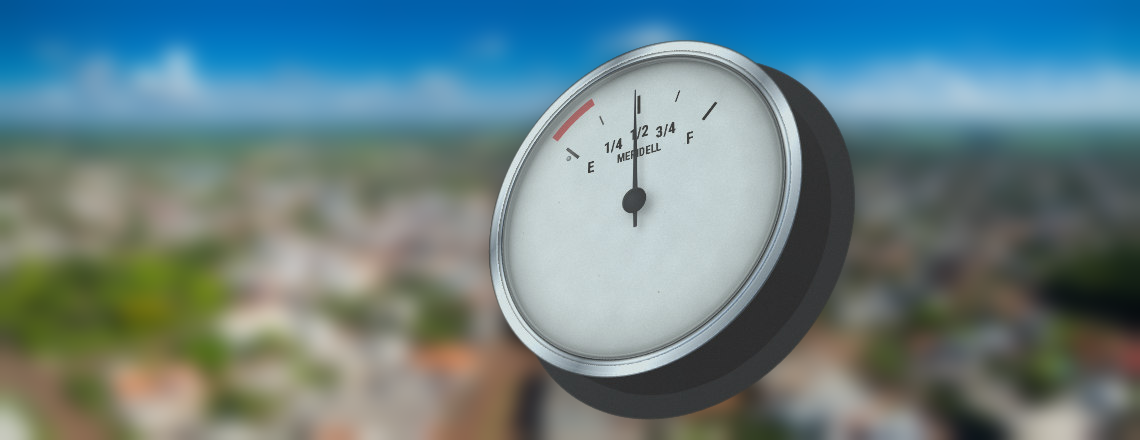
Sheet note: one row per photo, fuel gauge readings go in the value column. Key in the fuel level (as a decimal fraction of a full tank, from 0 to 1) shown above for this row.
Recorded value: 0.5
